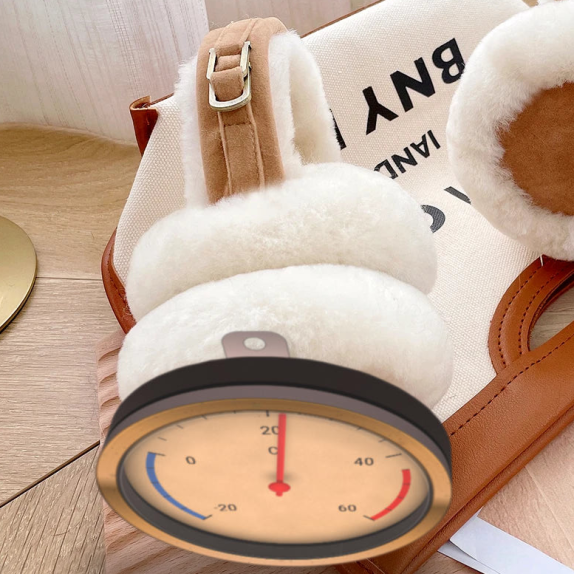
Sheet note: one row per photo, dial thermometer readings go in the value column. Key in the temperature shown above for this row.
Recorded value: 22 °C
